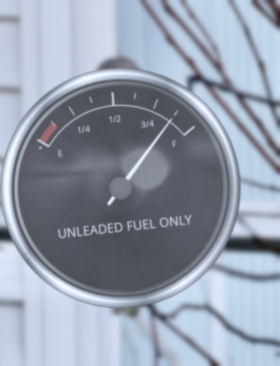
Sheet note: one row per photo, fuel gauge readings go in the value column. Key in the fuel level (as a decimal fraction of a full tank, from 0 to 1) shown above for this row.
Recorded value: 0.875
